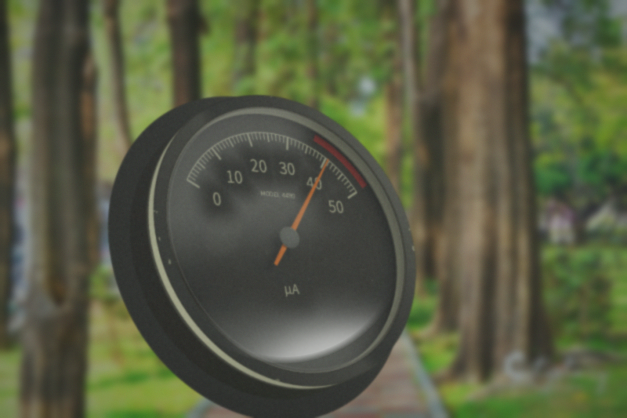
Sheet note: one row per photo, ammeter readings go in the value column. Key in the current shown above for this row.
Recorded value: 40 µA
